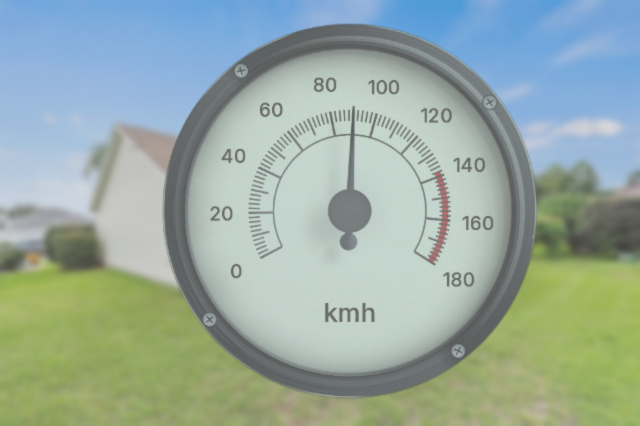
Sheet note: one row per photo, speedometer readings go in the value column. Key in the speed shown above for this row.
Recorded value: 90 km/h
